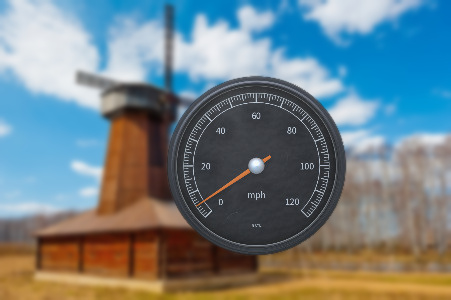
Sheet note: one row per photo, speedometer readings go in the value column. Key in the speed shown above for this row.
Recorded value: 5 mph
